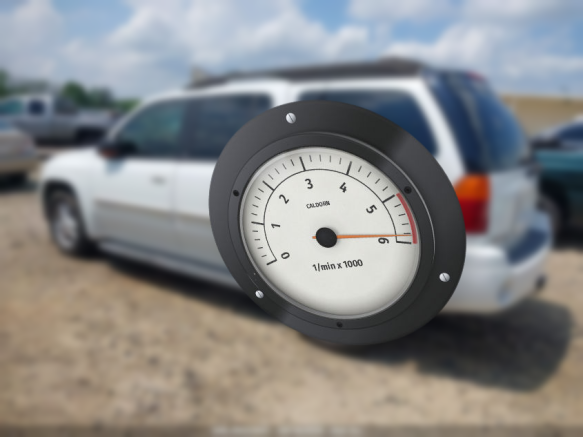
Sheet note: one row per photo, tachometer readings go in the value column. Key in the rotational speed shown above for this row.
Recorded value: 5800 rpm
